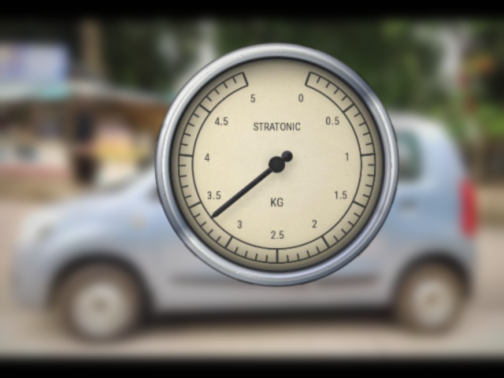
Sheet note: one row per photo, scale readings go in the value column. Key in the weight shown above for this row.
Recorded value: 3.3 kg
